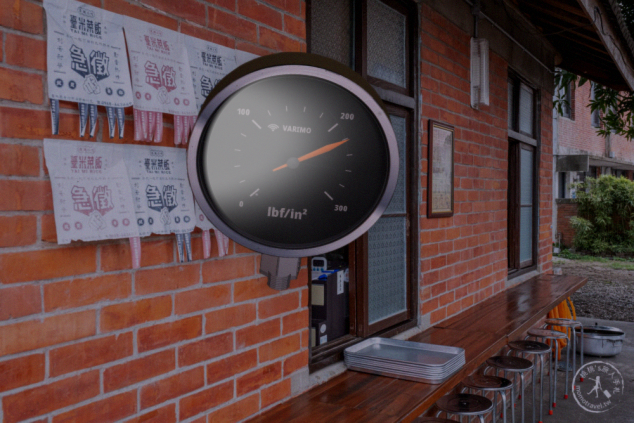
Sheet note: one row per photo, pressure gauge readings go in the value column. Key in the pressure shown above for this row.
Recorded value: 220 psi
